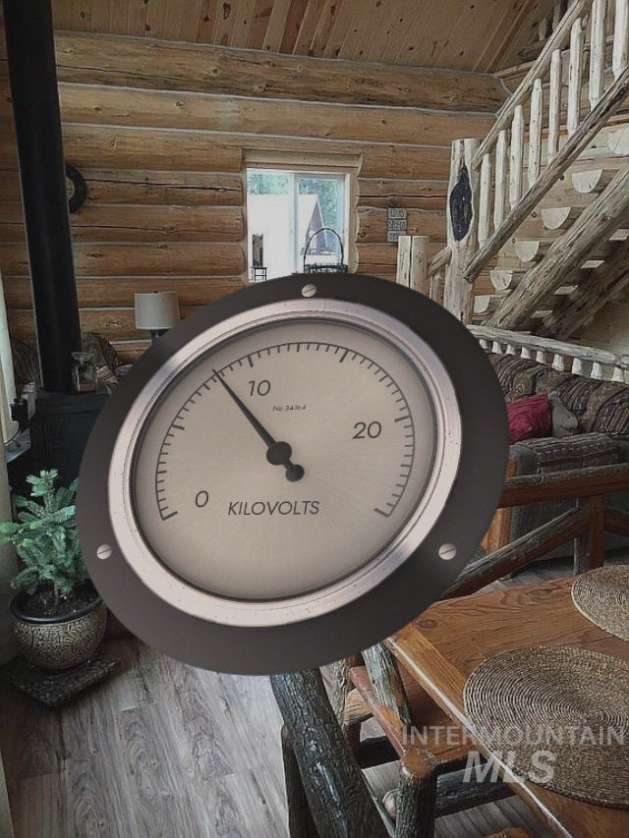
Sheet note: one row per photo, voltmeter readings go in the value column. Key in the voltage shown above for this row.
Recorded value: 8.25 kV
